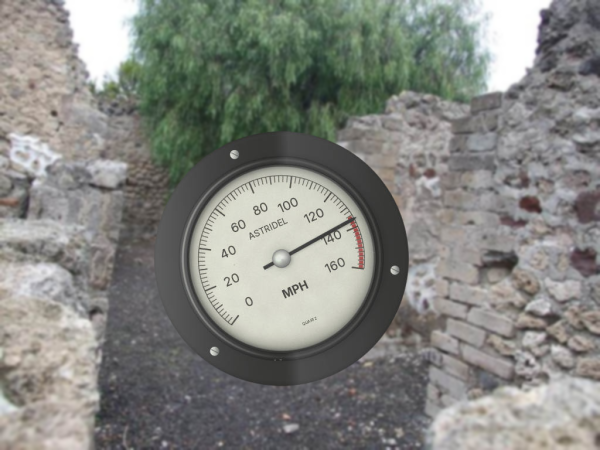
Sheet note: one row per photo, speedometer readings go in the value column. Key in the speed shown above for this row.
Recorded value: 136 mph
